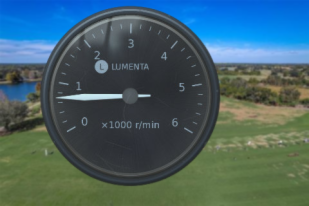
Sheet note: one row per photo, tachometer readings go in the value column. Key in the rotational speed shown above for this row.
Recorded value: 700 rpm
